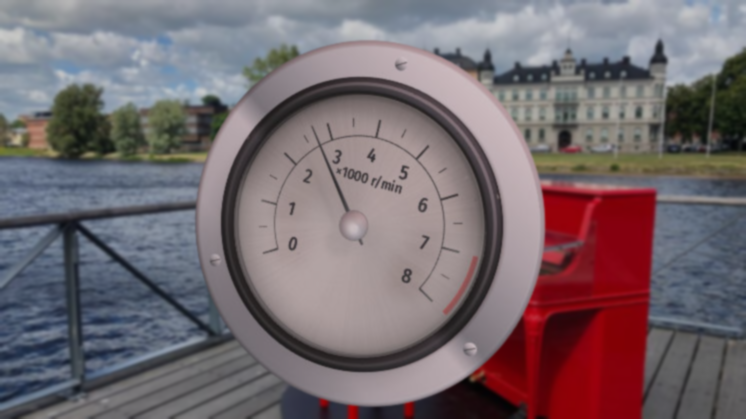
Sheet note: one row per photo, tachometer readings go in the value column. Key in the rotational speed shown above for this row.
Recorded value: 2750 rpm
